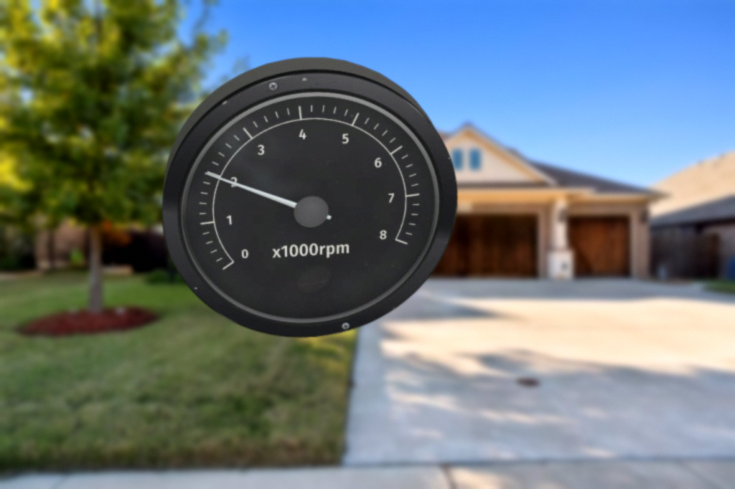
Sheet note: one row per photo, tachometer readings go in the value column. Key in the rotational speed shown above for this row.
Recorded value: 2000 rpm
